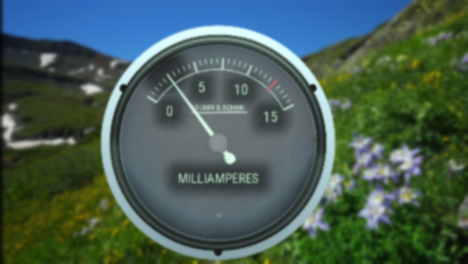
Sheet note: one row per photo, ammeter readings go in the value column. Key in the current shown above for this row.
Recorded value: 2.5 mA
